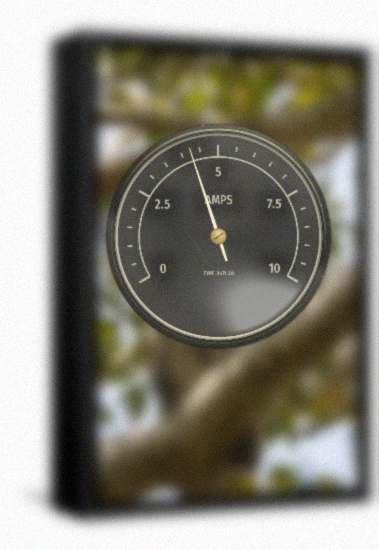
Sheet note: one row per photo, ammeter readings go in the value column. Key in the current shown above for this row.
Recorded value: 4.25 A
